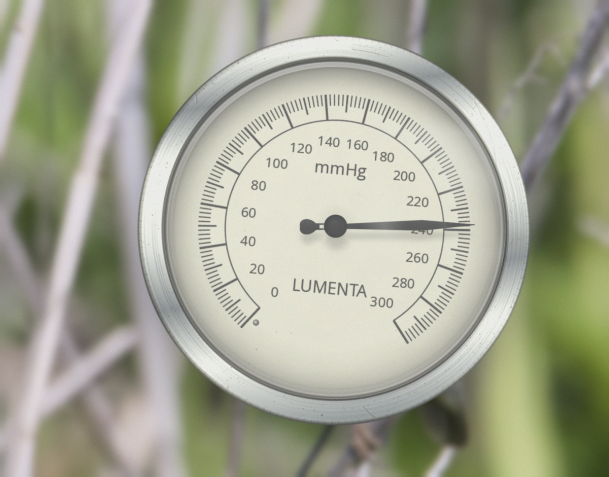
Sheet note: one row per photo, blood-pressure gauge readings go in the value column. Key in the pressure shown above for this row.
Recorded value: 238 mmHg
